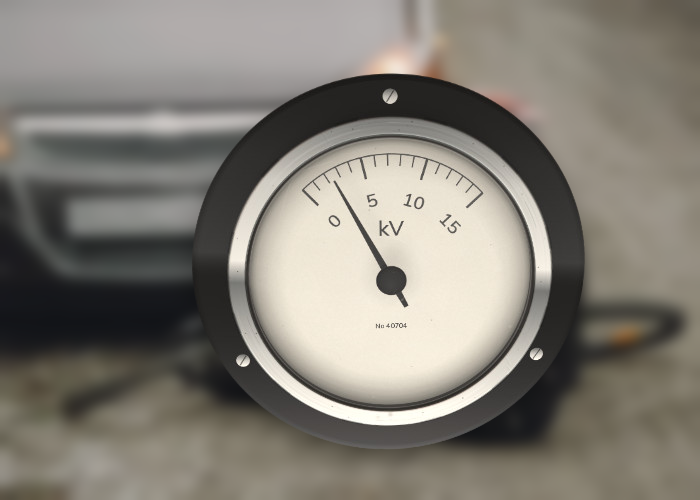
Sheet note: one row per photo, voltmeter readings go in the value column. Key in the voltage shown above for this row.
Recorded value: 2.5 kV
